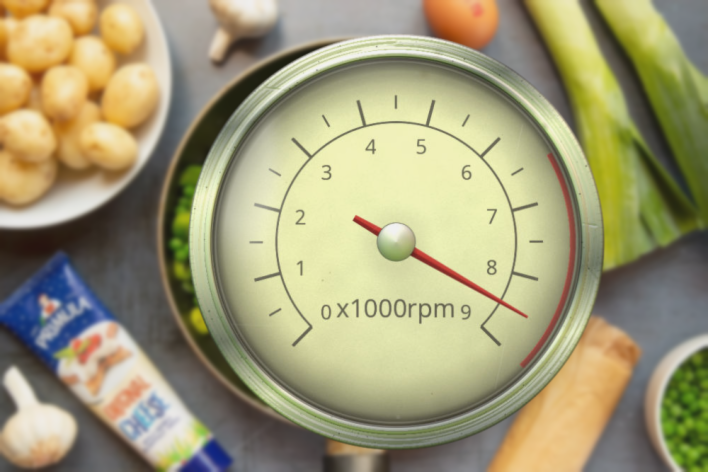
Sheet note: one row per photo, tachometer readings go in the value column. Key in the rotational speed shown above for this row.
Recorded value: 8500 rpm
